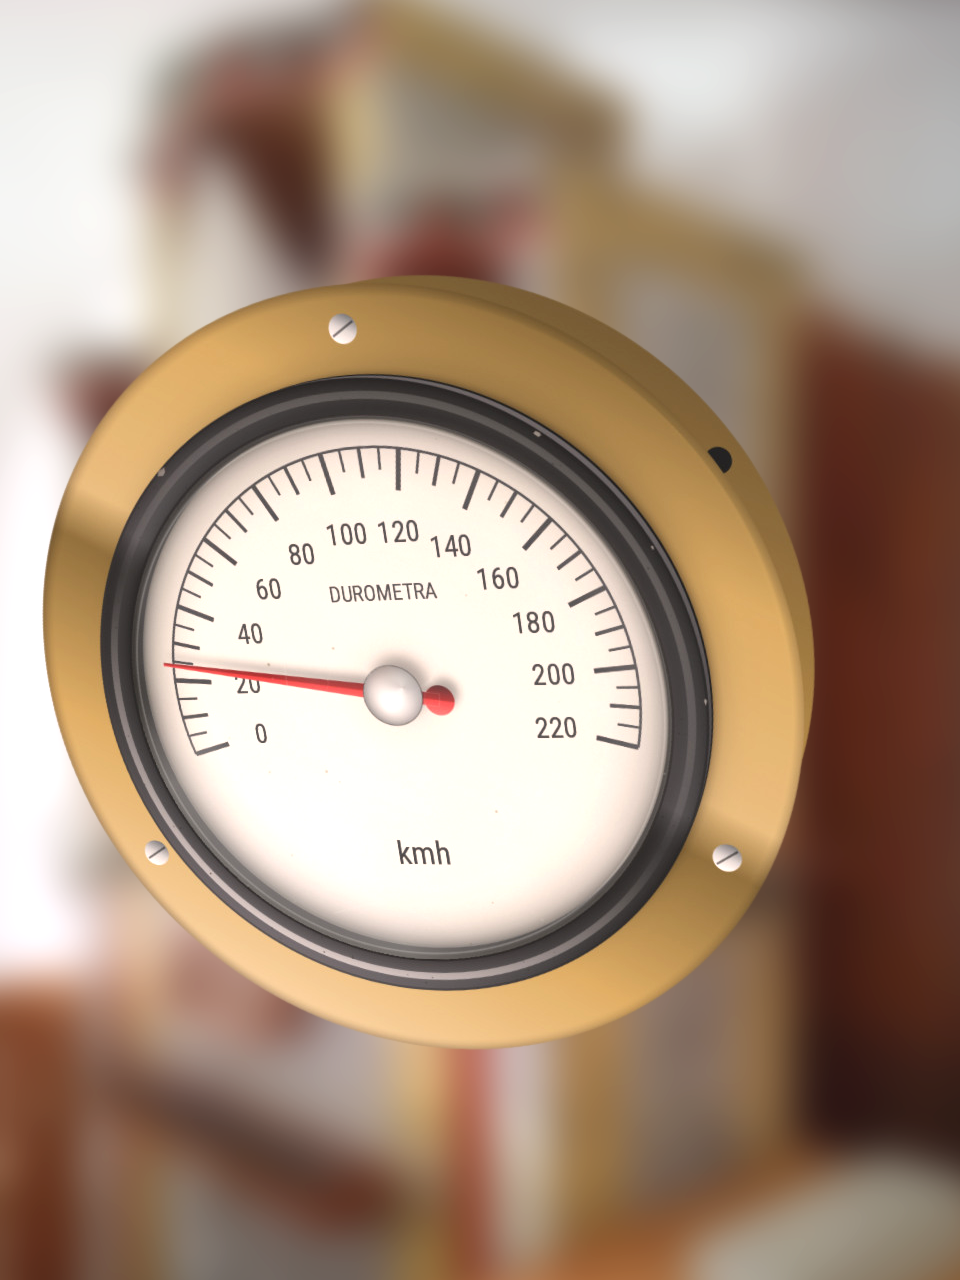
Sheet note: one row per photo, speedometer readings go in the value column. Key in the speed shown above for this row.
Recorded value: 25 km/h
